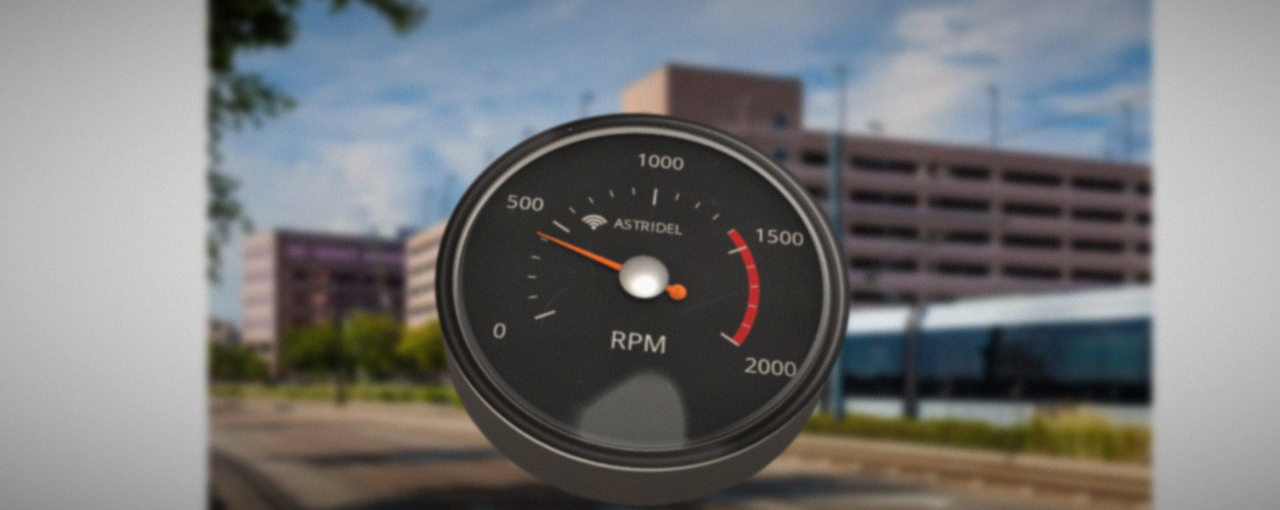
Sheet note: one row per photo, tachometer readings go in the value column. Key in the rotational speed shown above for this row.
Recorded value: 400 rpm
